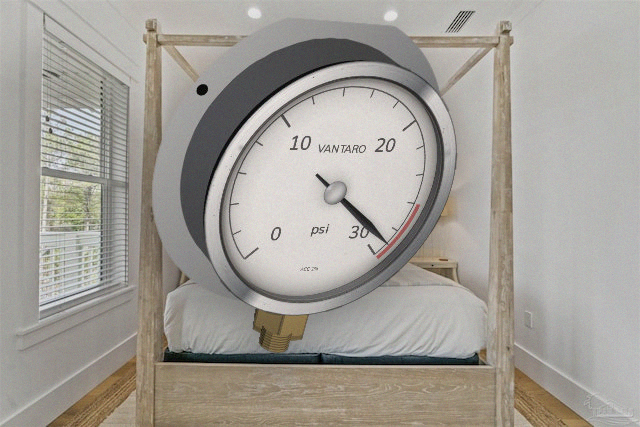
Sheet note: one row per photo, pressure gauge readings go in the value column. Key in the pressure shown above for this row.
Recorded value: 29 psi
